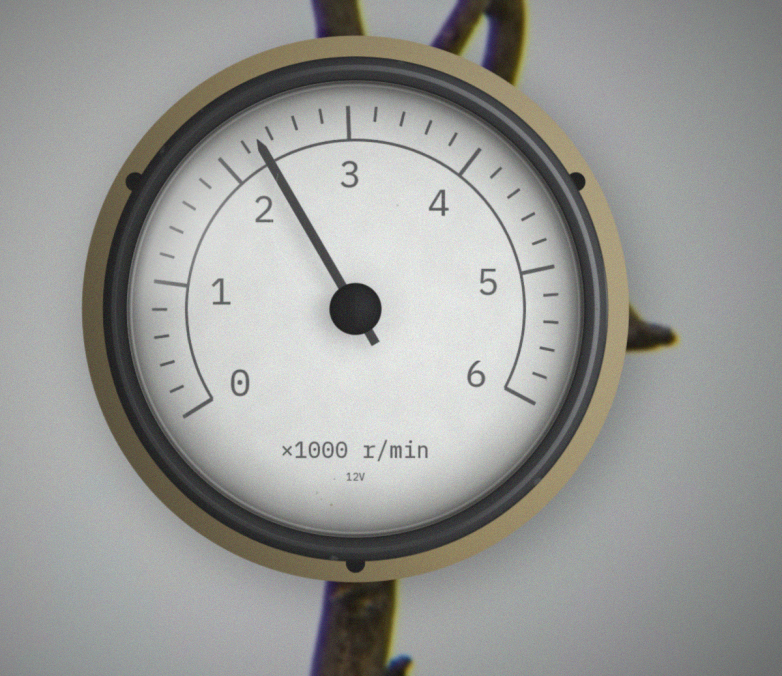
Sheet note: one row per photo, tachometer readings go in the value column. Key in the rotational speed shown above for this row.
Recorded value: 2300 rpm
